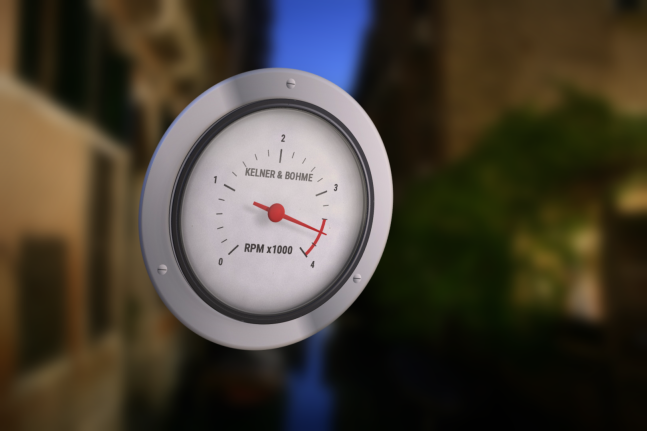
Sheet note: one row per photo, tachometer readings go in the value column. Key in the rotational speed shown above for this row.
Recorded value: 3600 rpm
